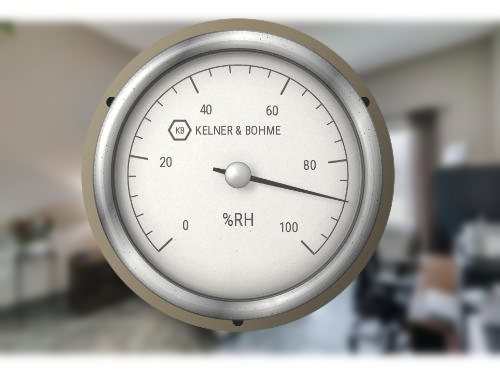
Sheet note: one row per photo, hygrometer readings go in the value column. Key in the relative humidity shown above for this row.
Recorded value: 88 %
